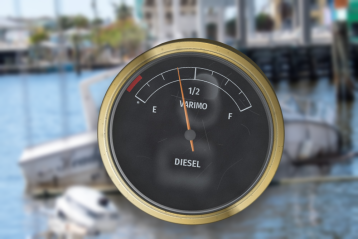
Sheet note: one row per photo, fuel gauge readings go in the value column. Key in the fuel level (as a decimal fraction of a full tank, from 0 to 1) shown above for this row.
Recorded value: 0.375
